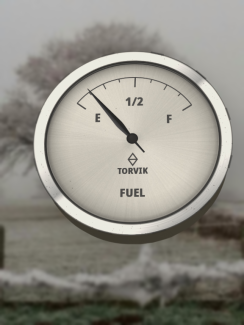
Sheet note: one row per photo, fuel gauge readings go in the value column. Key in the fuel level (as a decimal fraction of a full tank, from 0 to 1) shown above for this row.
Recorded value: 0.125
